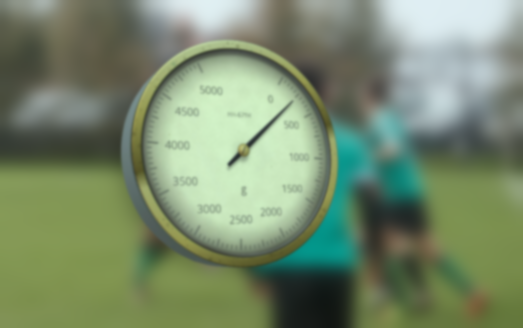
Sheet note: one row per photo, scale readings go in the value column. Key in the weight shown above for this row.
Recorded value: 250 g
